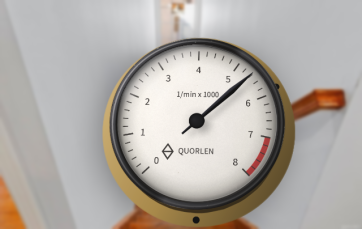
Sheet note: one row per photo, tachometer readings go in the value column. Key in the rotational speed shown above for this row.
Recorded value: 5400 rpm
